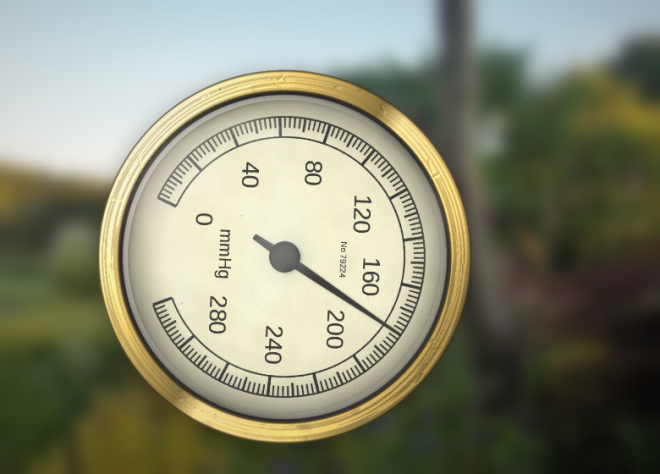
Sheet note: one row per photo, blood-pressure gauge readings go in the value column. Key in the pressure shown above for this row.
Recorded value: 180 mmHg
